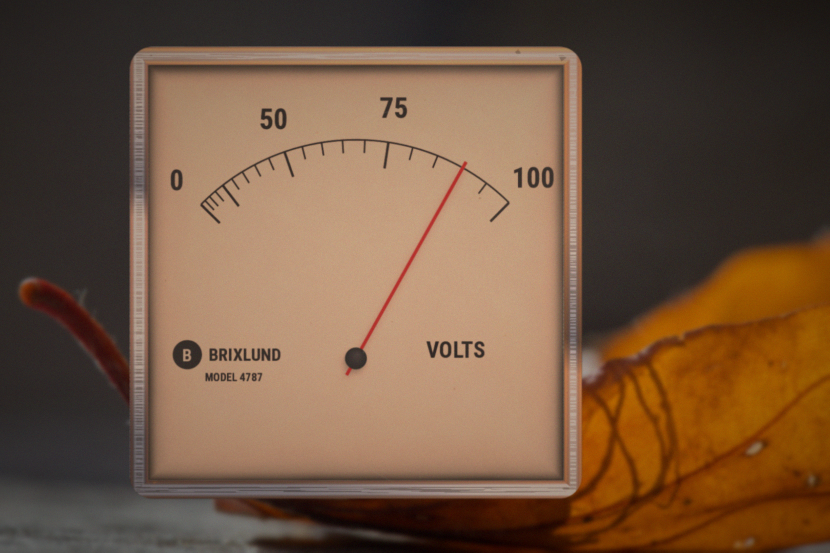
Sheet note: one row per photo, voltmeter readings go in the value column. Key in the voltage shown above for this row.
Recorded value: 90 V
